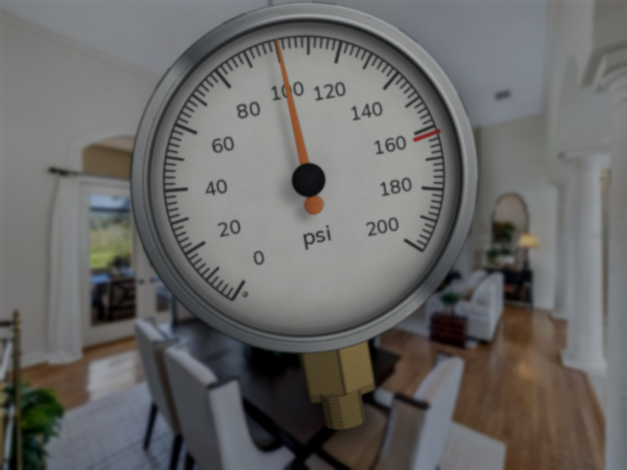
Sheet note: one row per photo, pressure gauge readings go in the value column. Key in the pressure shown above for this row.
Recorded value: 100 psi
